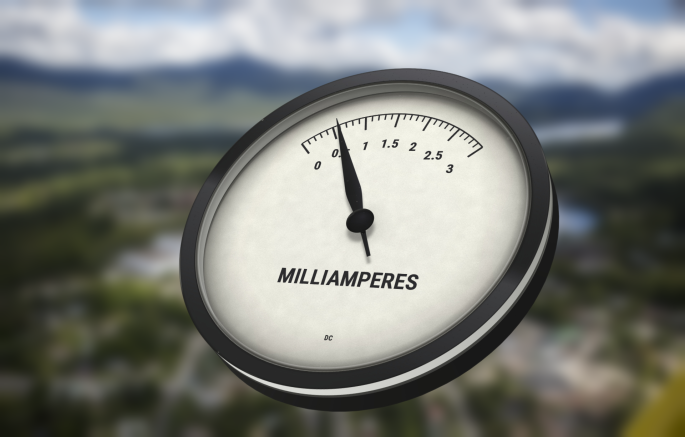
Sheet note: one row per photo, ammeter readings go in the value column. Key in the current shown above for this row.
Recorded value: 0.6 mA
